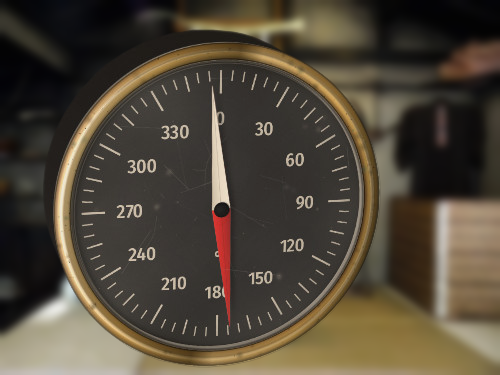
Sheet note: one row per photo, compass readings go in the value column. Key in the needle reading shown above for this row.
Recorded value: 175 °
